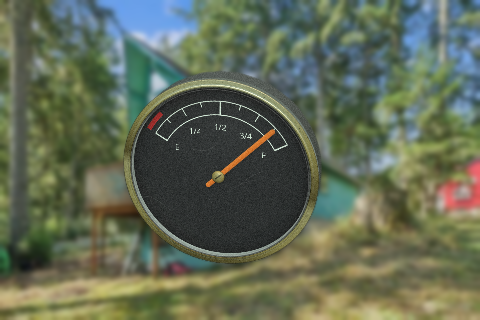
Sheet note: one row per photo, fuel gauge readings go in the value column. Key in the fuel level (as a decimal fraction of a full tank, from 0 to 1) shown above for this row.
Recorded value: 0.875
